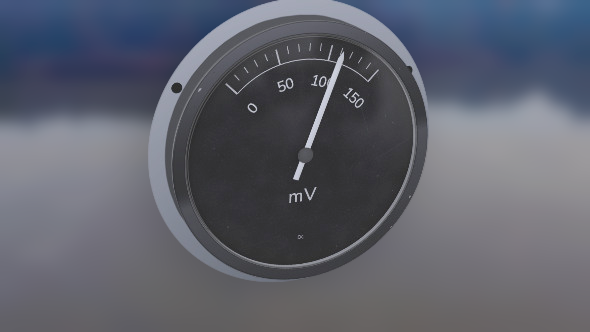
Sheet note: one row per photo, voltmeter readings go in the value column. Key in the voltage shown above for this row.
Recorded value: 110 mV
